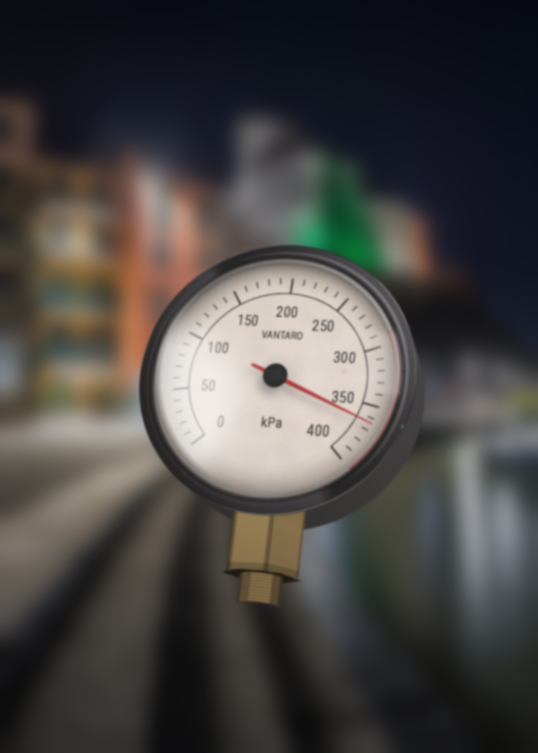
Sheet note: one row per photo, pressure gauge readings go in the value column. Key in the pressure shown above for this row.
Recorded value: 365 kPa
